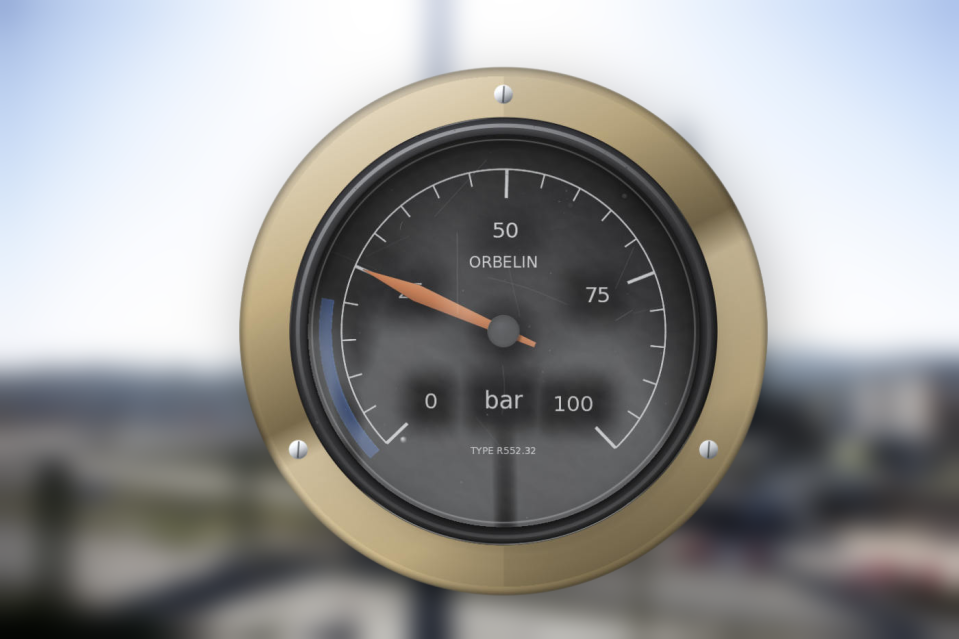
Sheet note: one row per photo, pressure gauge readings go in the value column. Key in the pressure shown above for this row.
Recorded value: 25 bar
